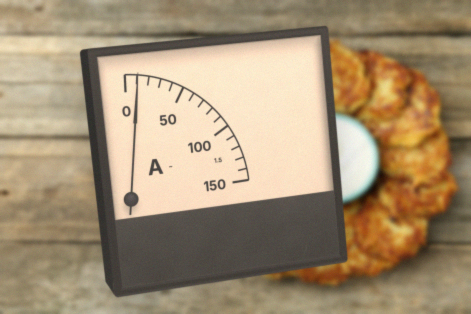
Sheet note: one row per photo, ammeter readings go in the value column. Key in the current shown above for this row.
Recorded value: 10 A
